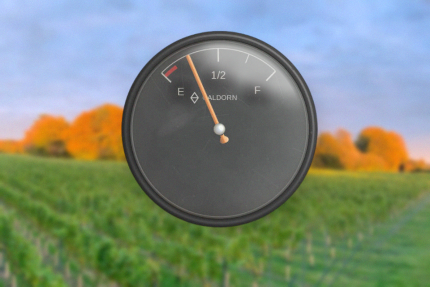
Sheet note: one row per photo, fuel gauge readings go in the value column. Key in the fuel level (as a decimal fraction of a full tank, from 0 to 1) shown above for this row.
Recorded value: 0.25
